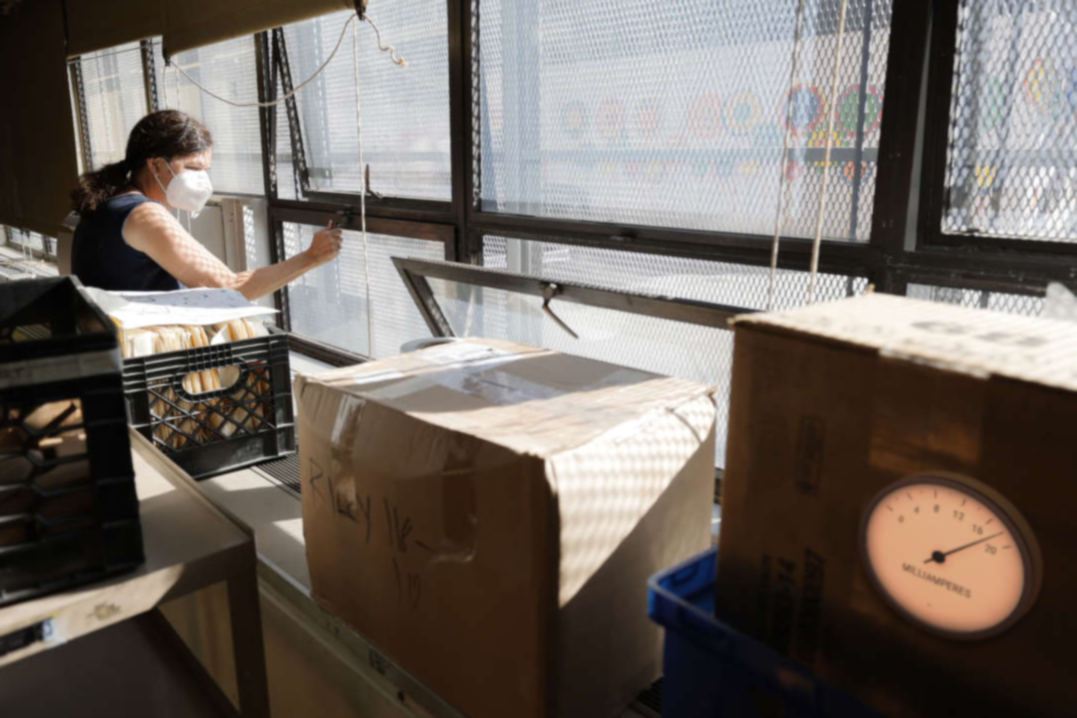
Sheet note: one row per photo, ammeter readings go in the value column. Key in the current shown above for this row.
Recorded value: 18 mA
